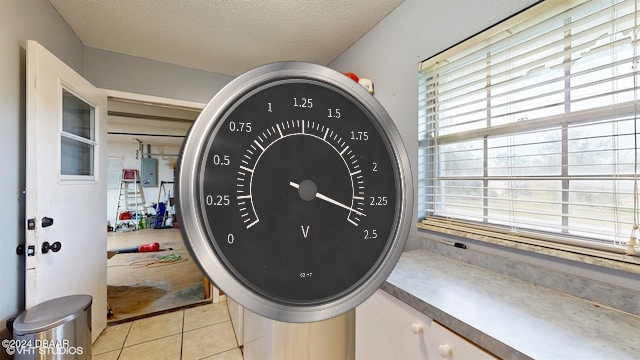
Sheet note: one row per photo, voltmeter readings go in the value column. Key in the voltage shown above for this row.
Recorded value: 2.4 V
